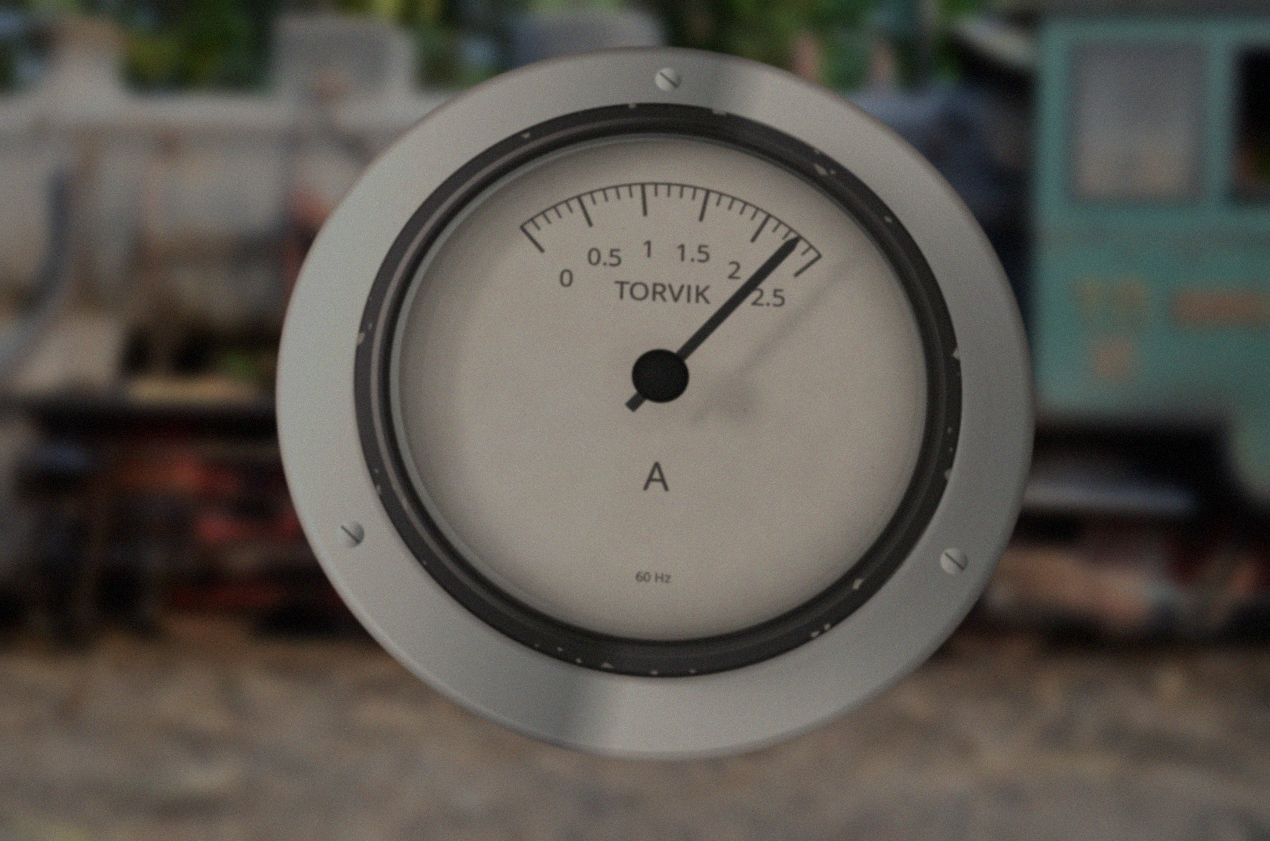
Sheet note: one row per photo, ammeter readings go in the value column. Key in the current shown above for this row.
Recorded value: 2.3 A
